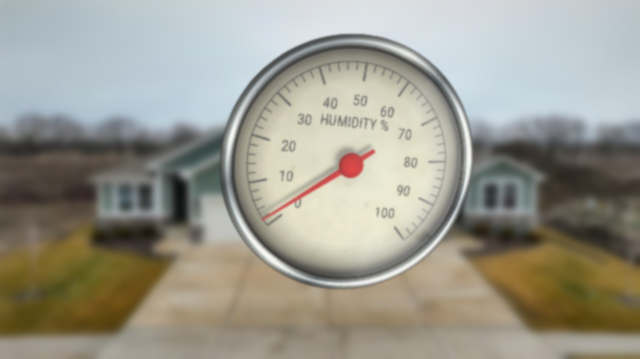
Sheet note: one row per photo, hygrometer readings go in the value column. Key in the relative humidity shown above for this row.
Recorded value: 2 %
